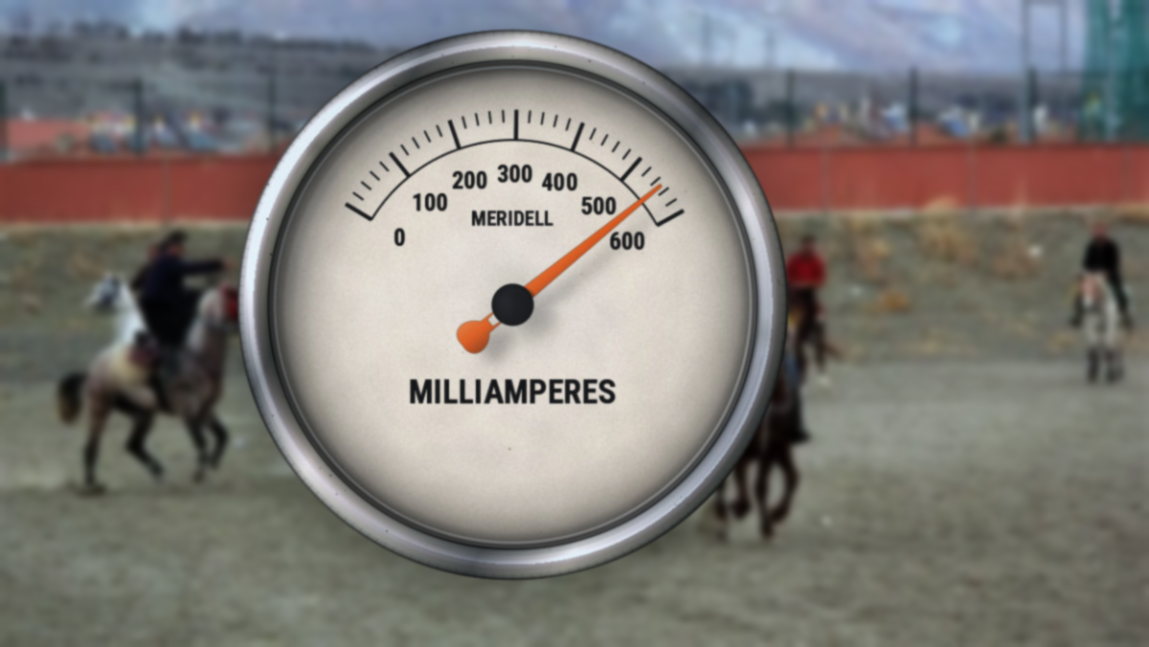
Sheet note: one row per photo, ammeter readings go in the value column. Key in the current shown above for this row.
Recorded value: 550 mA
